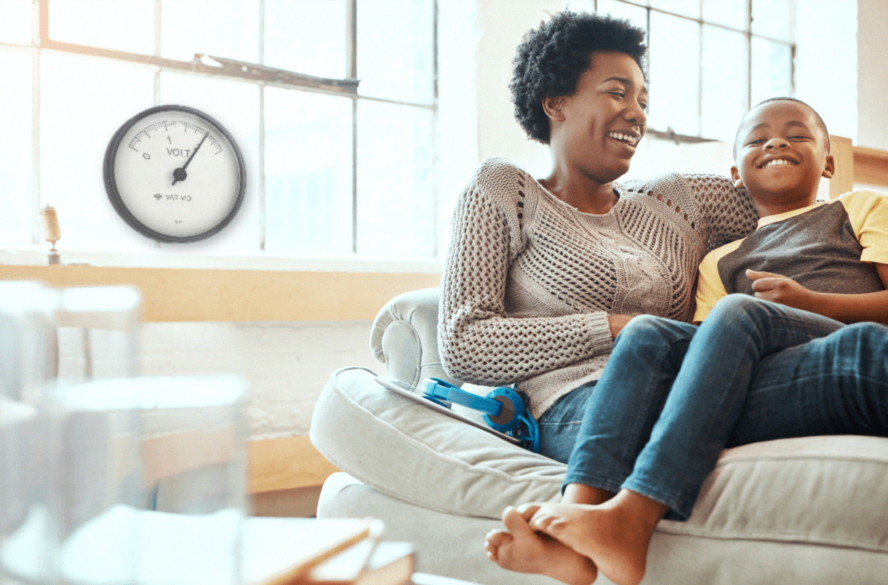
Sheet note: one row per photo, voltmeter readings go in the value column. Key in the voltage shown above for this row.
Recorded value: 2 V
